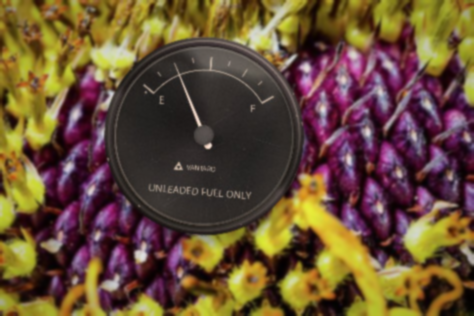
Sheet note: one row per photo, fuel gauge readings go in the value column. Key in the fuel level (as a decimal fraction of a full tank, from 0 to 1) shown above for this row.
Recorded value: 0.25
